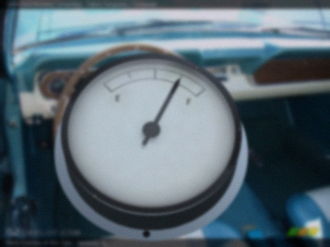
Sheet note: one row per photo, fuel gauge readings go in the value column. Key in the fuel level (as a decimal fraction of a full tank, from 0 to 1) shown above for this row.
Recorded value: 0.75
